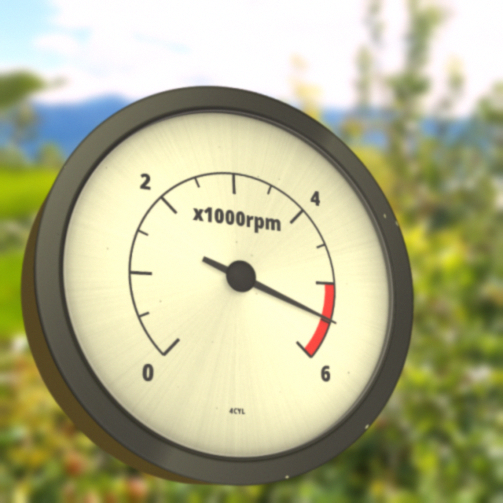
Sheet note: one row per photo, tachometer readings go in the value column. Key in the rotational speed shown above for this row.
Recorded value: 5500 rpm
